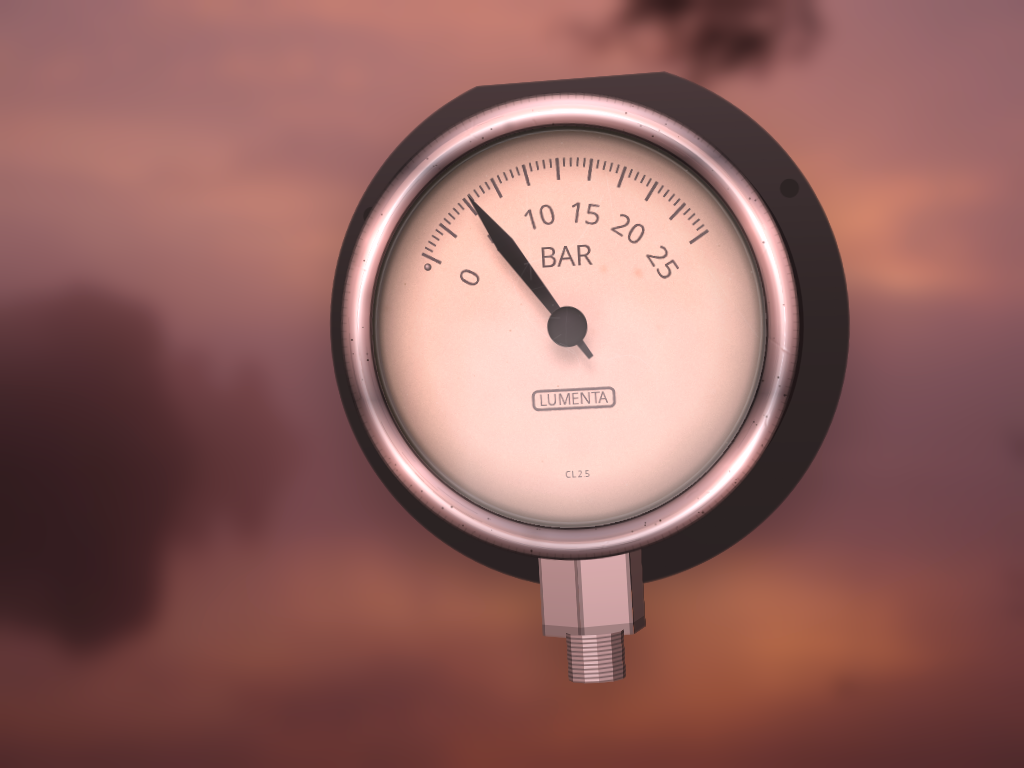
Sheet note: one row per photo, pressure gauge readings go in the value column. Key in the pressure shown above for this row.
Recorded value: 5.5 bar
